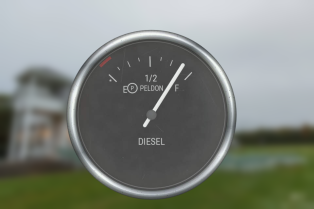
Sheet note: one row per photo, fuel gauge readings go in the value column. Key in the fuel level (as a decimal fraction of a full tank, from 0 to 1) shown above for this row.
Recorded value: 0.875
